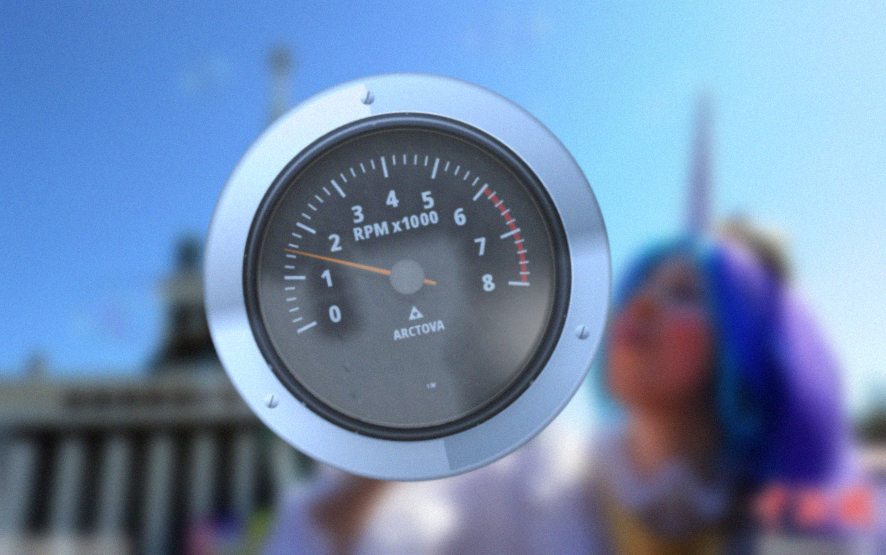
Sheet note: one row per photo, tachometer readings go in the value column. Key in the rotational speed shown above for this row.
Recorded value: 1500 rpm
